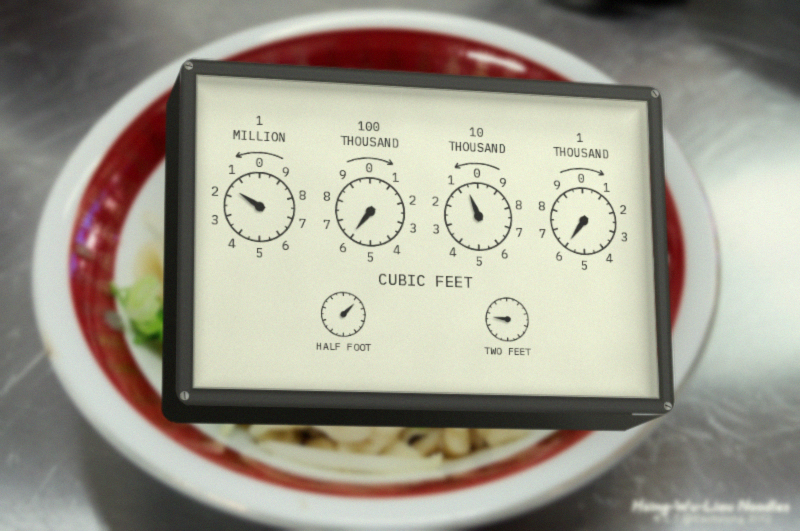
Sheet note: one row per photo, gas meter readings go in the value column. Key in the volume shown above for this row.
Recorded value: 160600 ft³
